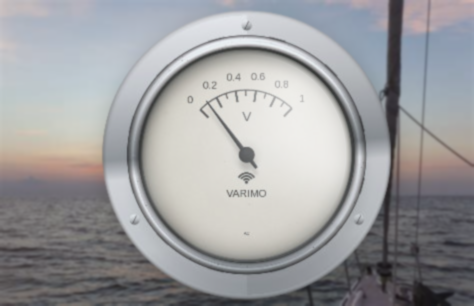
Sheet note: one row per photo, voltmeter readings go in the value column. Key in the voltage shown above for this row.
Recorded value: 0.1 V
